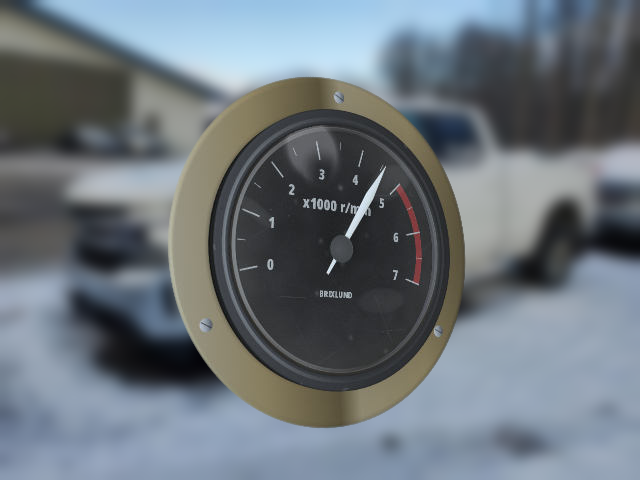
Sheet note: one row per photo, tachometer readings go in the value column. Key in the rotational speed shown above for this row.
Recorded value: 4500 rpm
